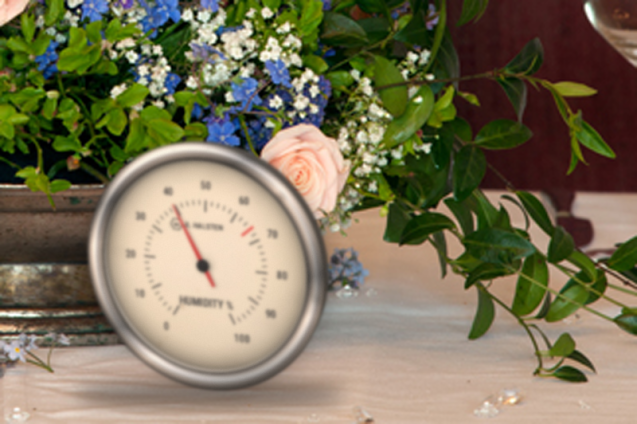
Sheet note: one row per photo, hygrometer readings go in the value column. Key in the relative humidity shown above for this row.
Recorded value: 40 %
